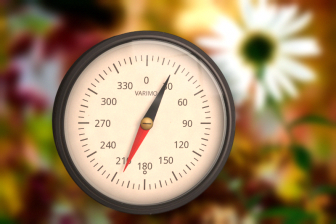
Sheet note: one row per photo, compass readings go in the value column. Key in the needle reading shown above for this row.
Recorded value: 205 °
